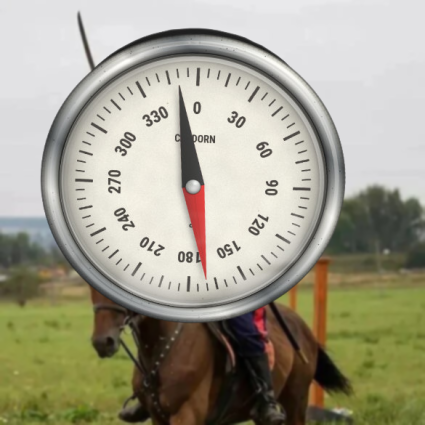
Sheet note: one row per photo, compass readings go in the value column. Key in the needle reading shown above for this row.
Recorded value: 170 °
